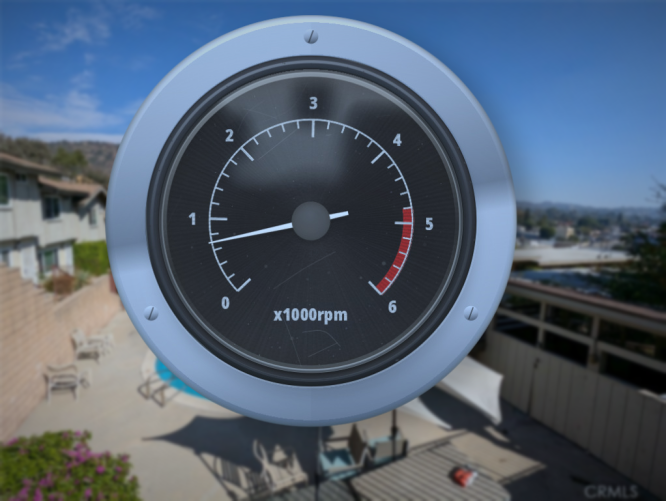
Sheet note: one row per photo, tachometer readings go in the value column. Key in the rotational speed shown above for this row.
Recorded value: 700 rpm
